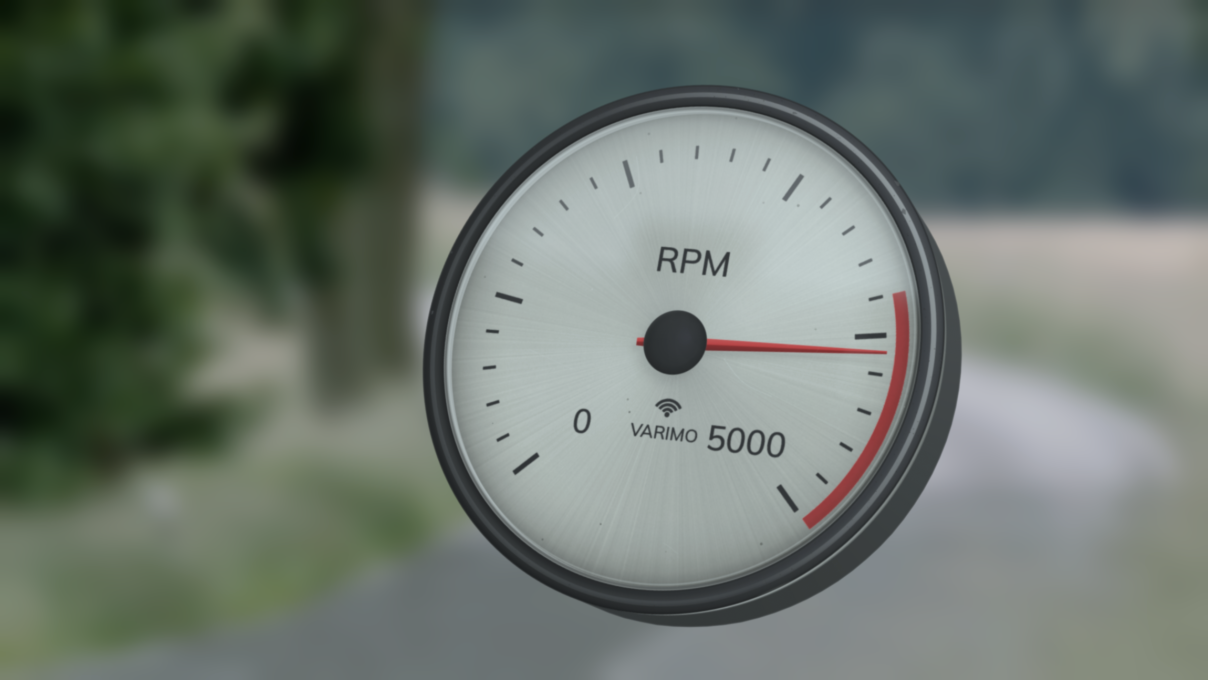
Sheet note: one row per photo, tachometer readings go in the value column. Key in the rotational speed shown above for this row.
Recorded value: 4100 rpm
